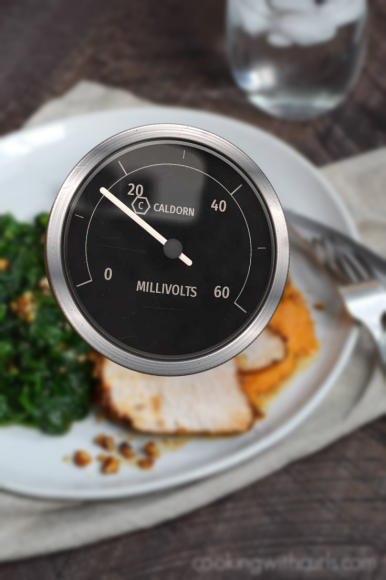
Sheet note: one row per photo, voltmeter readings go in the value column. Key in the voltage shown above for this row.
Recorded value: 15 mV
